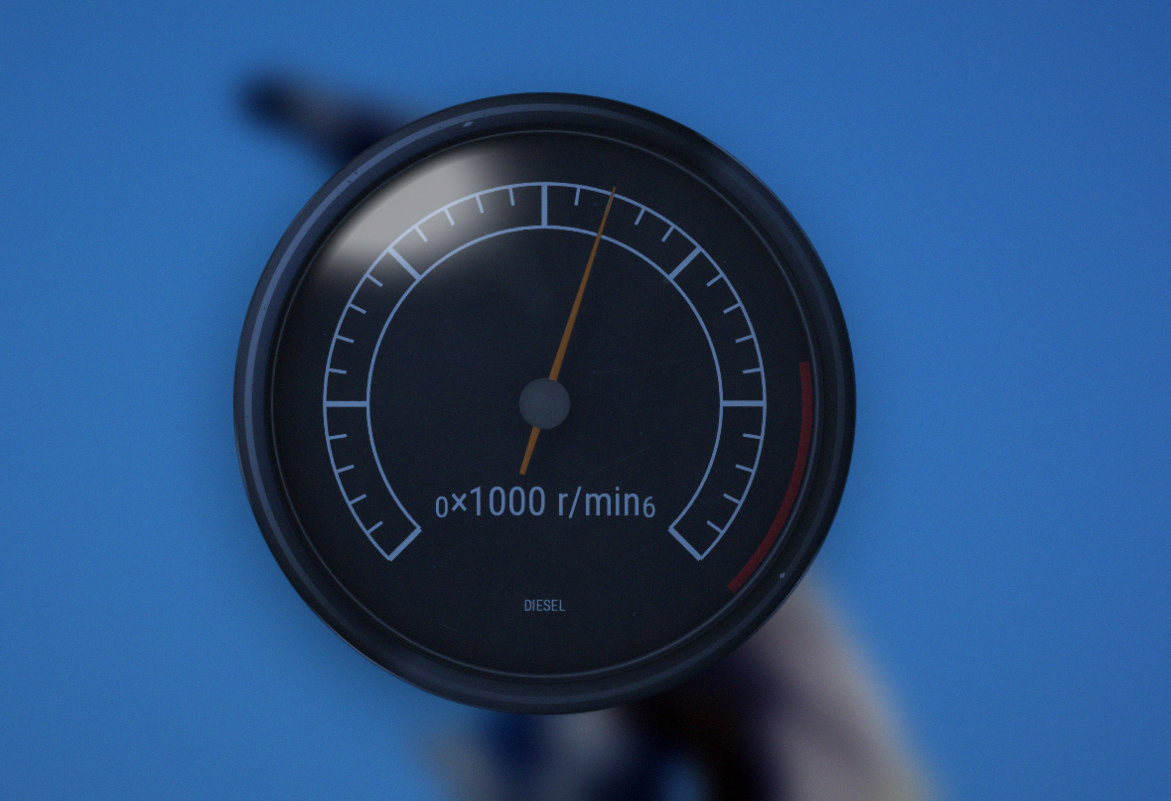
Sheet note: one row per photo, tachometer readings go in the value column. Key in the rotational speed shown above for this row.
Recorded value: 3400 rpm
